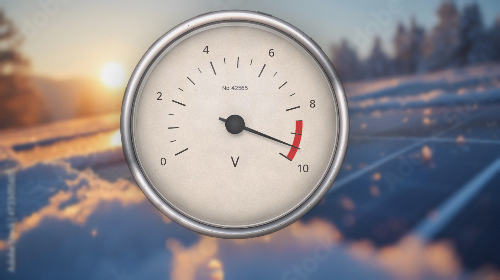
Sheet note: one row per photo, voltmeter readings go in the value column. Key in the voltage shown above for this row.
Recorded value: 9.5 V
